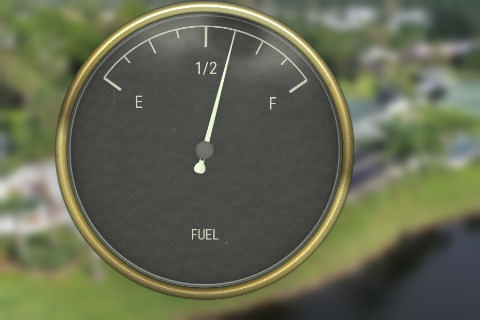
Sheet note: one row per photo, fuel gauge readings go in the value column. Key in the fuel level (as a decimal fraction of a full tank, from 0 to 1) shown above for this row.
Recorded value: 0.625
